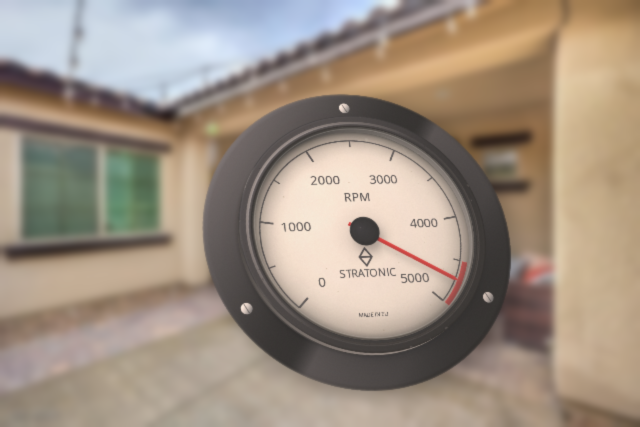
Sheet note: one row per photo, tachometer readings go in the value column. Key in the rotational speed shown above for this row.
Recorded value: 4750 rpm
